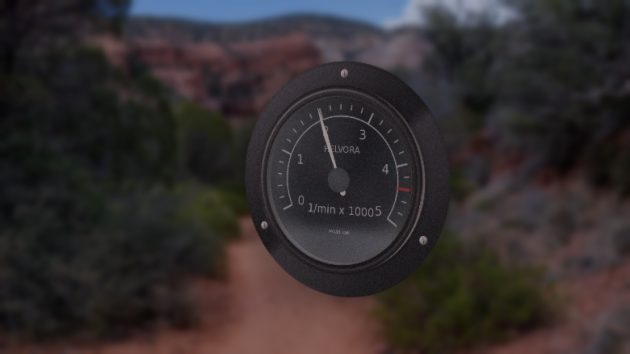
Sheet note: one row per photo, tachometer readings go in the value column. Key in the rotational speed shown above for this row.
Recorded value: 2000 rpm
